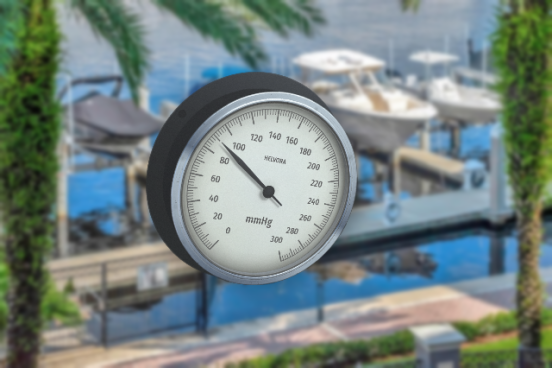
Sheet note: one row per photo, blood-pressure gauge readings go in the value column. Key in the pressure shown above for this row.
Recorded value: 90 mmHg
